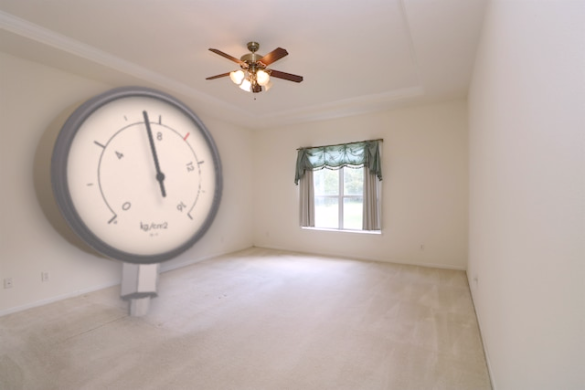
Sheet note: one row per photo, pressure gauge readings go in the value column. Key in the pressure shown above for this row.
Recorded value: 7 kg/cm²
